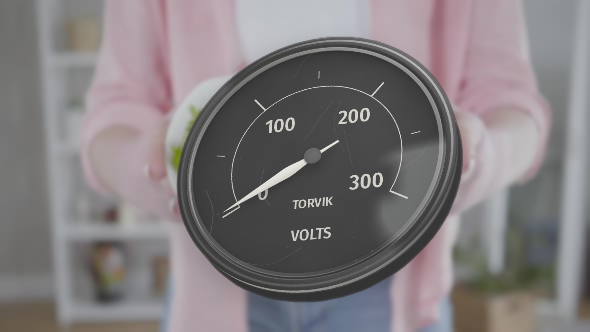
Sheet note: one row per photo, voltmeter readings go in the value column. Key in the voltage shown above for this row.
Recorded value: 0 V
